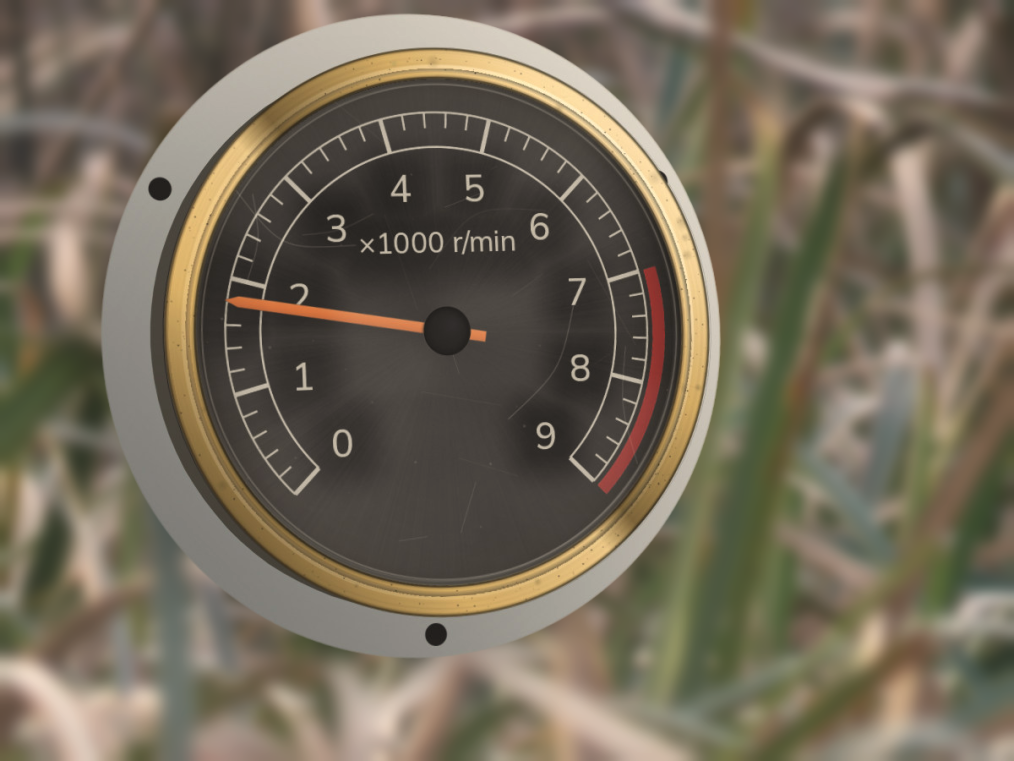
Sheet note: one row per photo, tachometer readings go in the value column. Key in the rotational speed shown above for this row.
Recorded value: 1800 rpm
